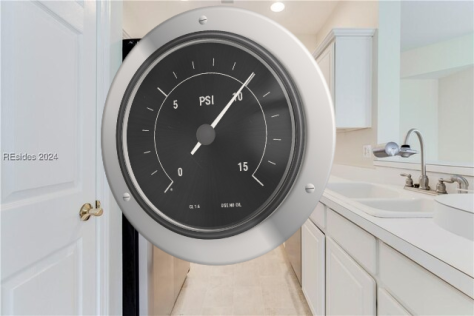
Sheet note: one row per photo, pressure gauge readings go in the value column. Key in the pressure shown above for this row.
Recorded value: 10 psi
